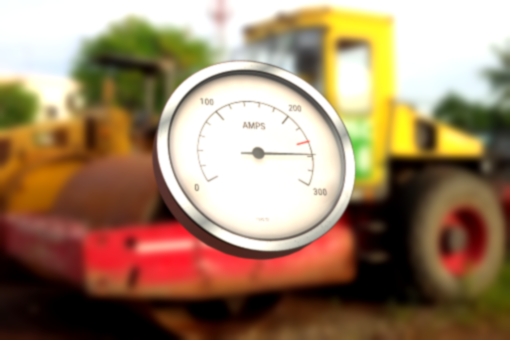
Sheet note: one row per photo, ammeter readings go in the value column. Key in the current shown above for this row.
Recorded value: 260 A
